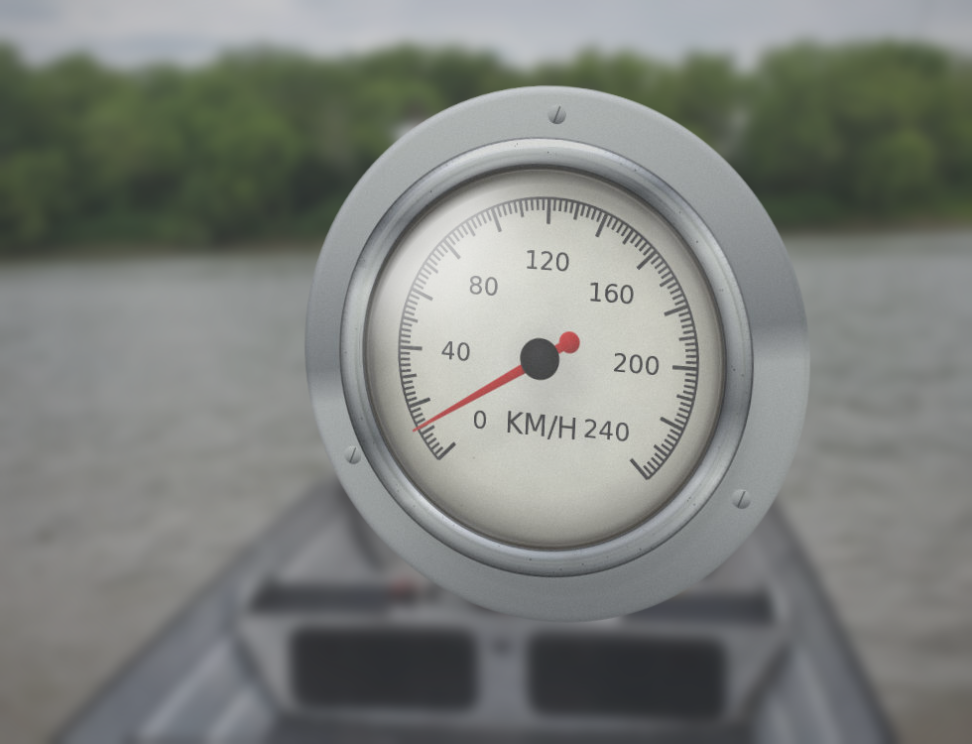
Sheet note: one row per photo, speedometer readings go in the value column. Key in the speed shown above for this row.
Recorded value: 12 km/h
